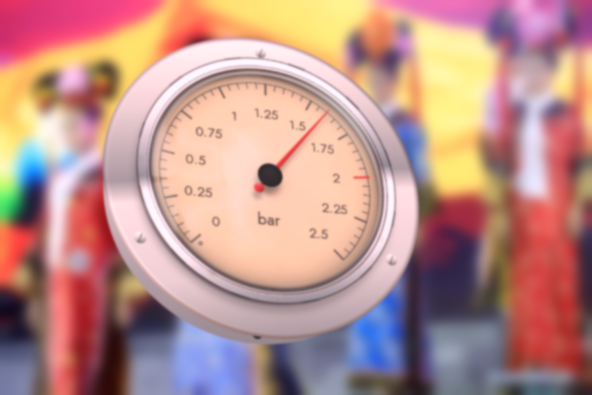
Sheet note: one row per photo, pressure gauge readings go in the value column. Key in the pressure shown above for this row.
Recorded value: 1.6 bar
